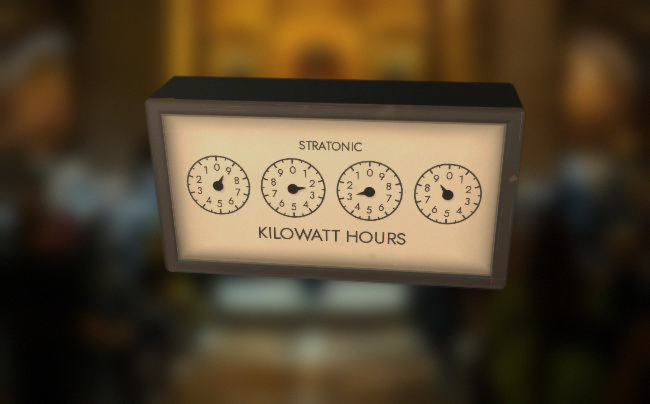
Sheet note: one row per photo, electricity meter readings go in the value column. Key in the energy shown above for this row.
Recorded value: 9229 kWh
